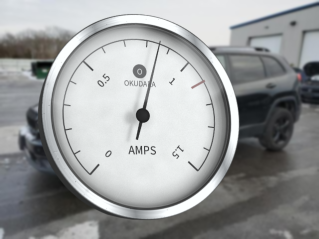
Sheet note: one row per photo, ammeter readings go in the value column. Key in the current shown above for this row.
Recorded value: 0.85 A
